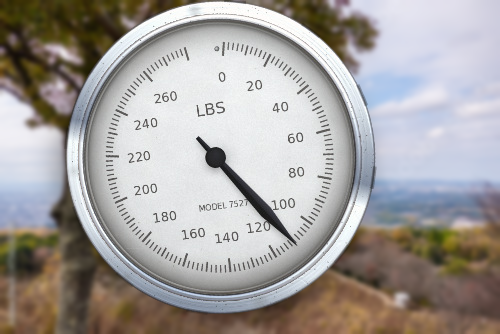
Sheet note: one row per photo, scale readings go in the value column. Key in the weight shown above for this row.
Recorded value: 110 lb
